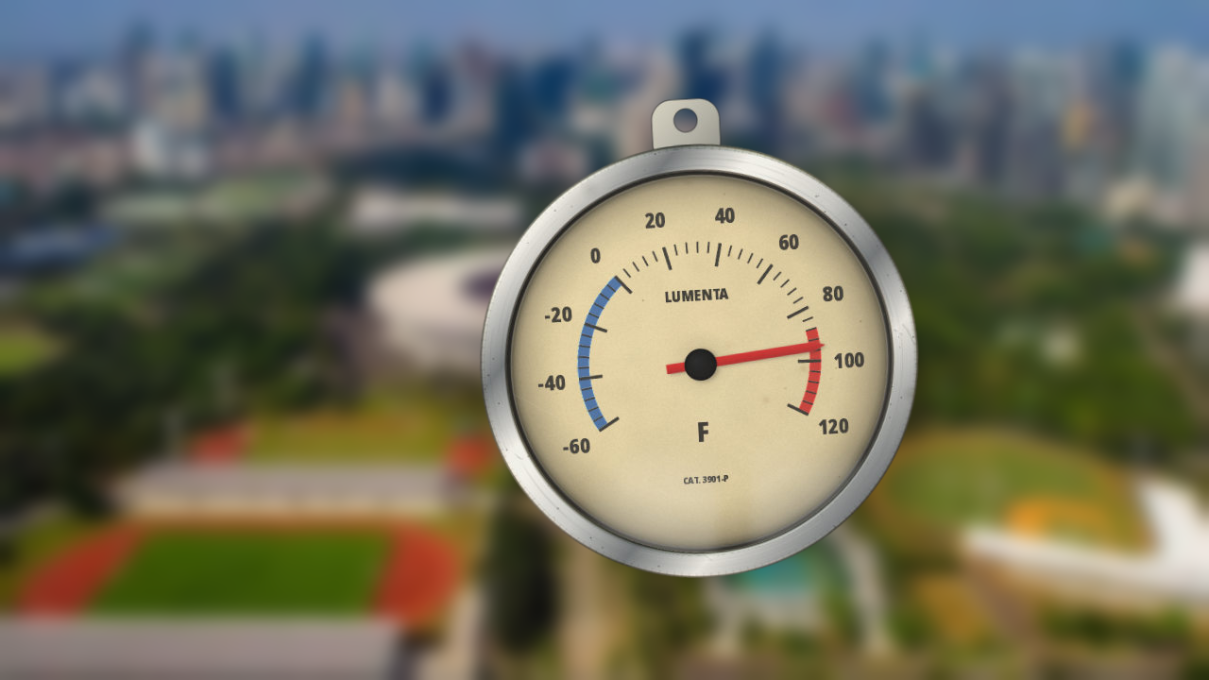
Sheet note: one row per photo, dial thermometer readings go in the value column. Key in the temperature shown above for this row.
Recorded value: 94 °F
